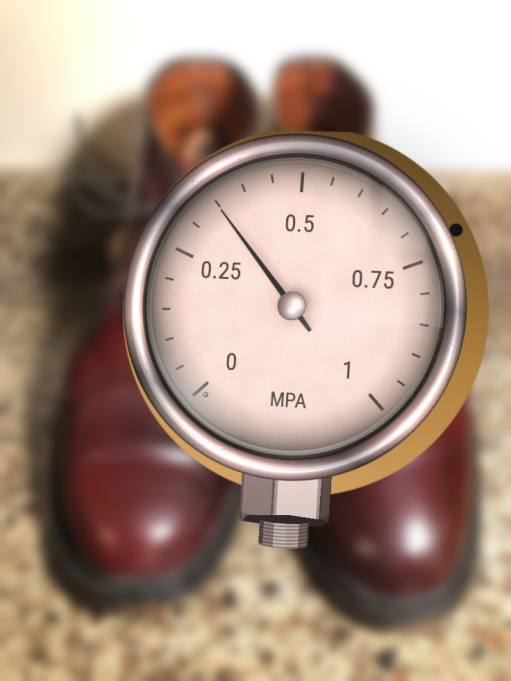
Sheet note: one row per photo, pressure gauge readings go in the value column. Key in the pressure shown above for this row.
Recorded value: 0.35 MPa
